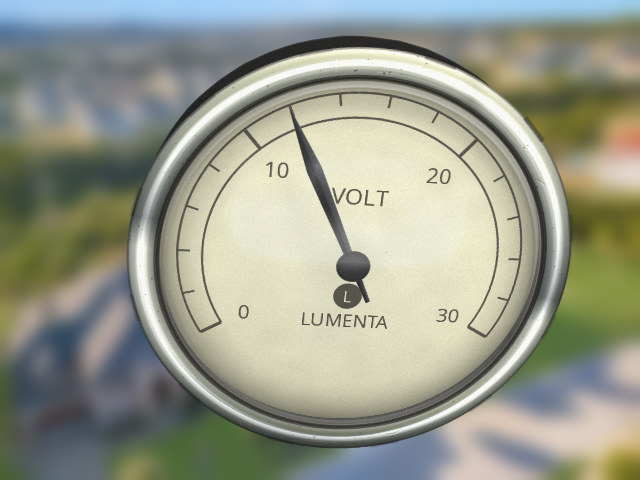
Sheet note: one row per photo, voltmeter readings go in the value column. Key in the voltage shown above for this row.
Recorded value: 12 V
